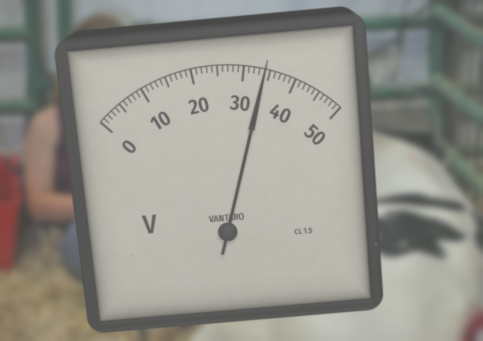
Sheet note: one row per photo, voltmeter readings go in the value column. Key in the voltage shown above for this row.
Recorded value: 34 V
